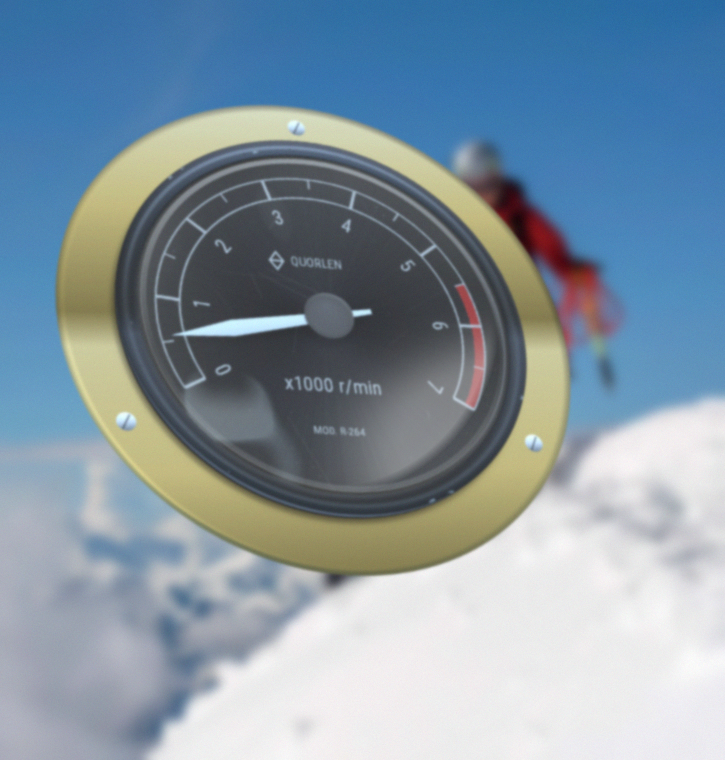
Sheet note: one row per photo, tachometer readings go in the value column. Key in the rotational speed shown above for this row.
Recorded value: 500 rpm
